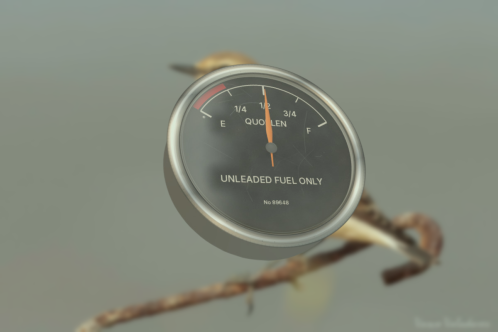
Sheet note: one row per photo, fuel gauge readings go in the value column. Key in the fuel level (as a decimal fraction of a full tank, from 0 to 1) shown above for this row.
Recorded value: 0.5
